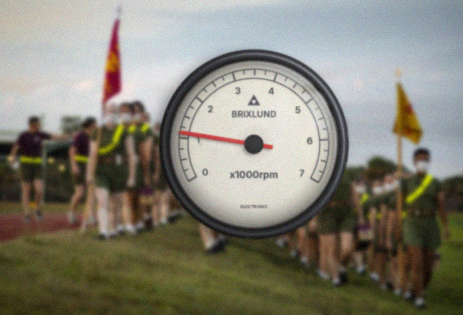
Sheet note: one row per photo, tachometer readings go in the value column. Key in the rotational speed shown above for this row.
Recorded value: 1125 rpm
